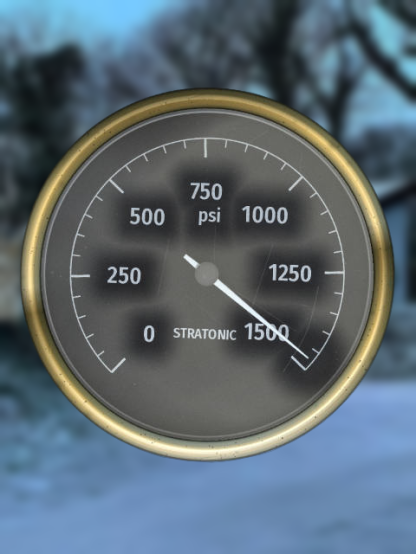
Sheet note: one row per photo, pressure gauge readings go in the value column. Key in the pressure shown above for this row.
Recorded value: 1475 psi
